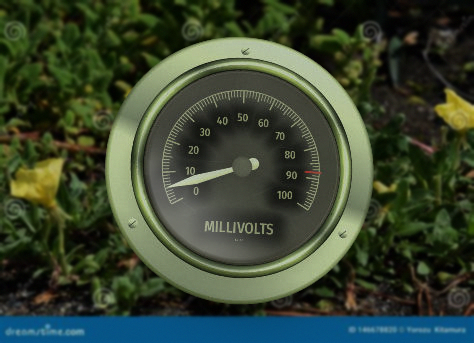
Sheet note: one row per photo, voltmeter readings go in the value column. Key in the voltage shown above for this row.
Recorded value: 5 mV
